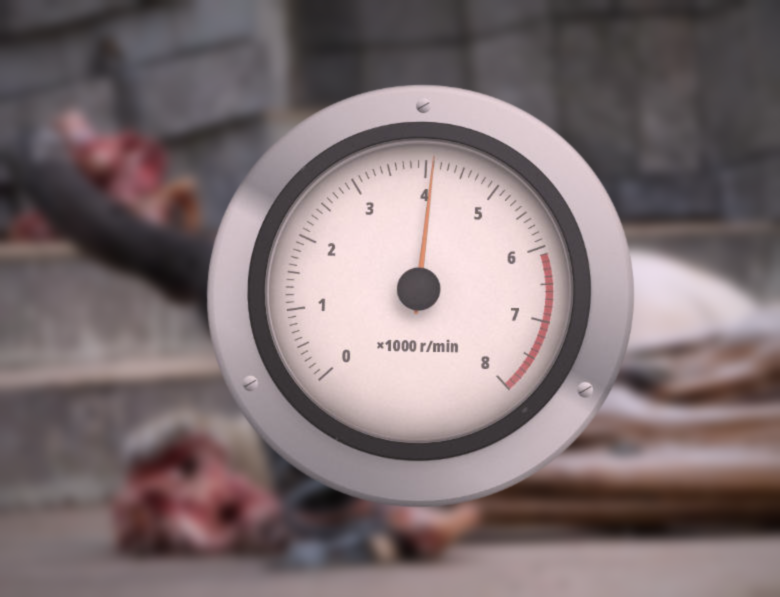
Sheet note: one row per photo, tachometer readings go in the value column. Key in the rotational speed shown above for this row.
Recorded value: 4100 rpm
